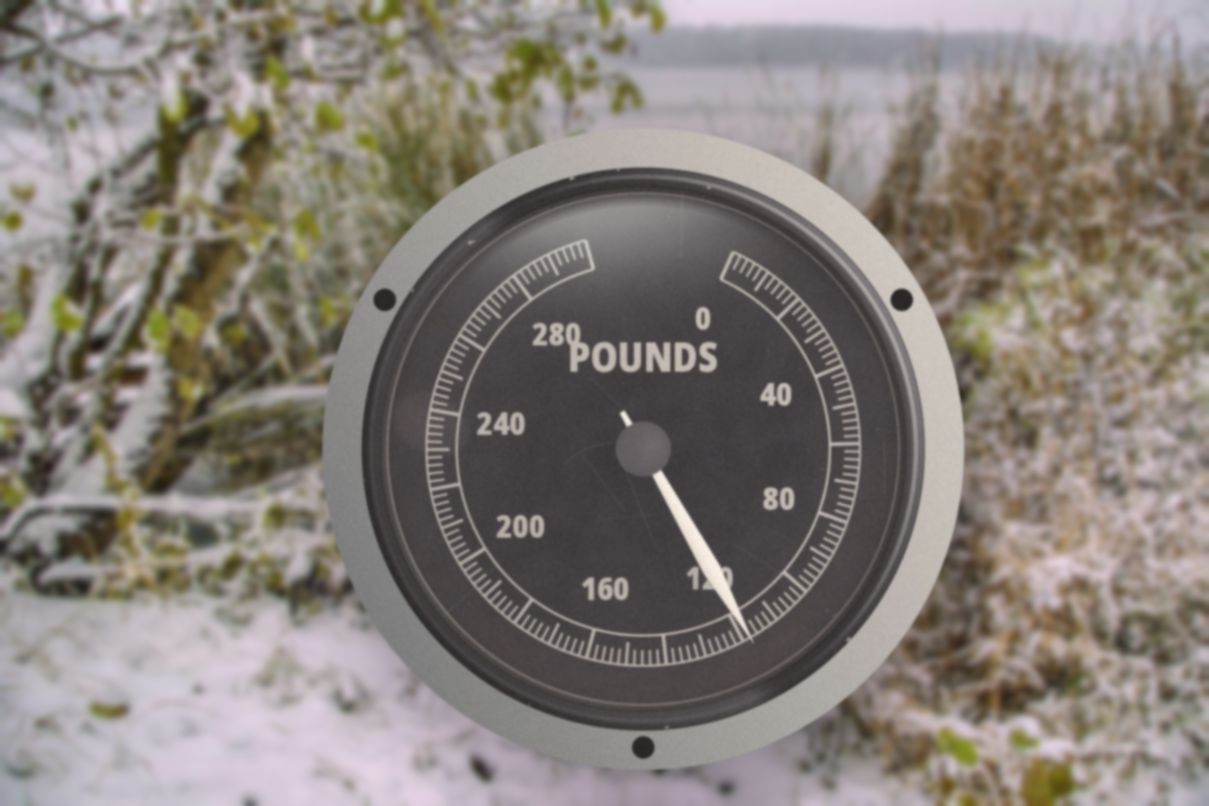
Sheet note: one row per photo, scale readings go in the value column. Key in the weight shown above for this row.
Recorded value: 118 lb
